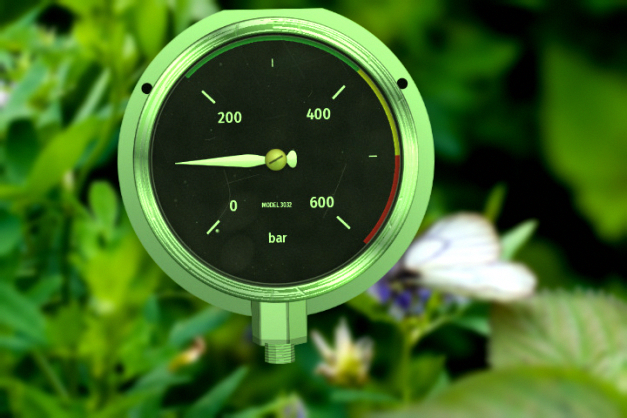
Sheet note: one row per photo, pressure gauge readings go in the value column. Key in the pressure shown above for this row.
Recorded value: 100 bar
